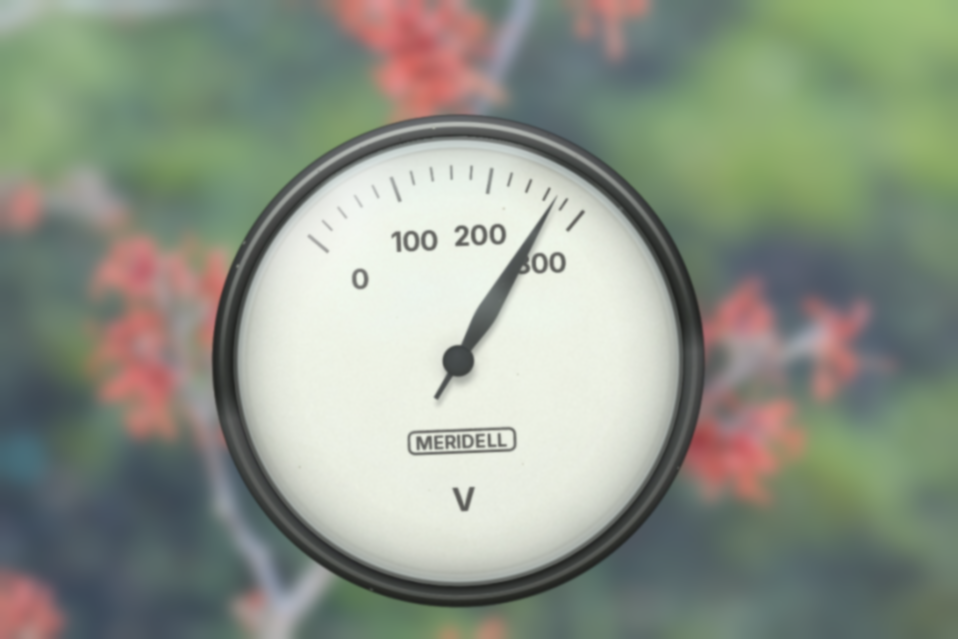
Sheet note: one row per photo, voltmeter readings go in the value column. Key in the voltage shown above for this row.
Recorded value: 270 V
